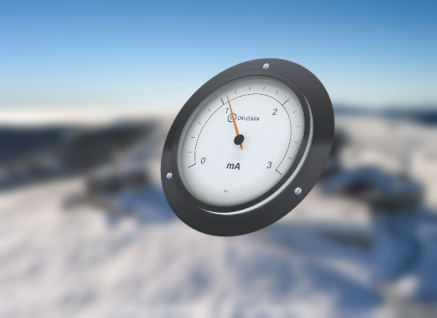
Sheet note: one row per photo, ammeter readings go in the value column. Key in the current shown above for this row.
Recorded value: 1.1 mA
